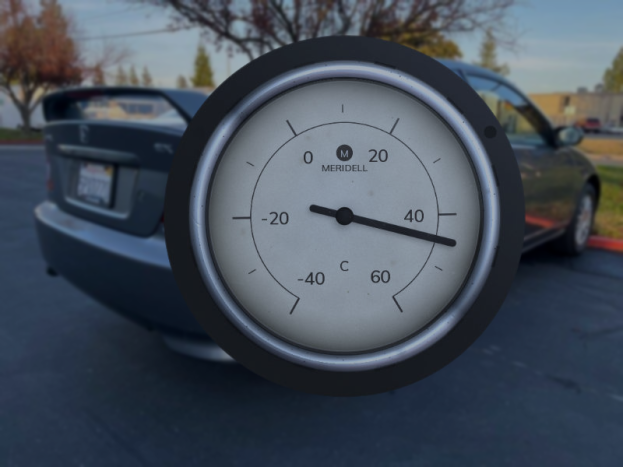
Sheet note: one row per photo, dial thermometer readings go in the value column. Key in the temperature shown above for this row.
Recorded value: 45 °C
